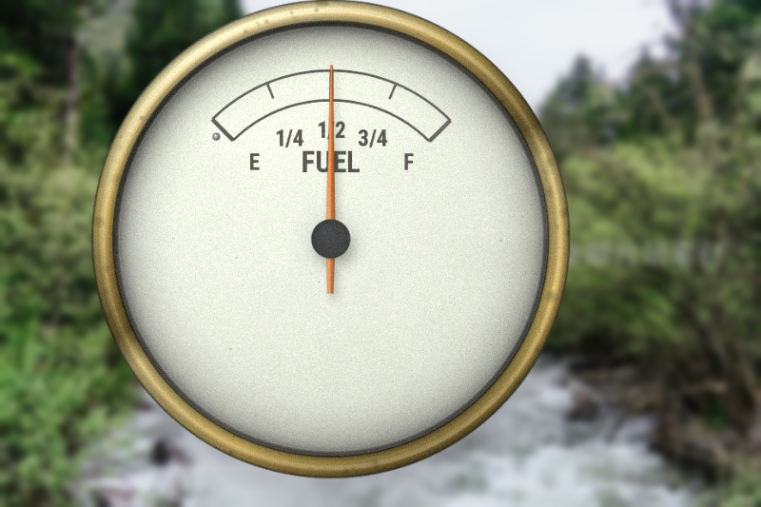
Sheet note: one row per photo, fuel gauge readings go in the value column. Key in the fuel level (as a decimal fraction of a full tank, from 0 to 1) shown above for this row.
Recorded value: 0.5
